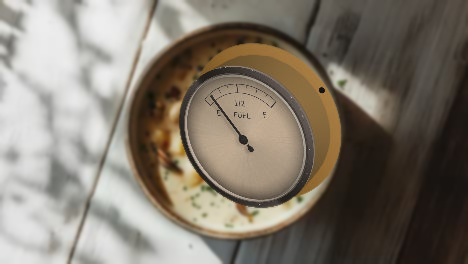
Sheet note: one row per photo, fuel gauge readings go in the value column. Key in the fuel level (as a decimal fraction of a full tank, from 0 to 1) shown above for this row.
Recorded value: 0.125
